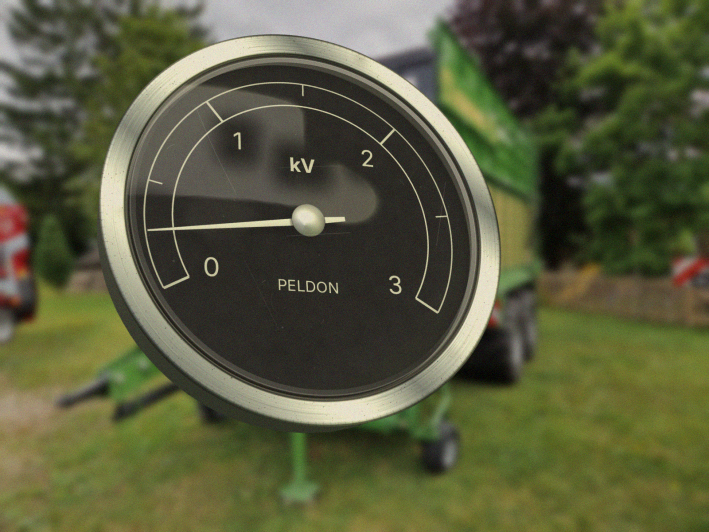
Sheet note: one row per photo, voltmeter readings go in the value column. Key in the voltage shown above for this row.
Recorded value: 0.25 kV
